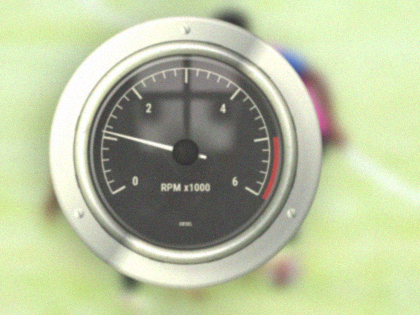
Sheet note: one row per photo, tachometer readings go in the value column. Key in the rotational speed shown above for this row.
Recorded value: 1100 rpm
